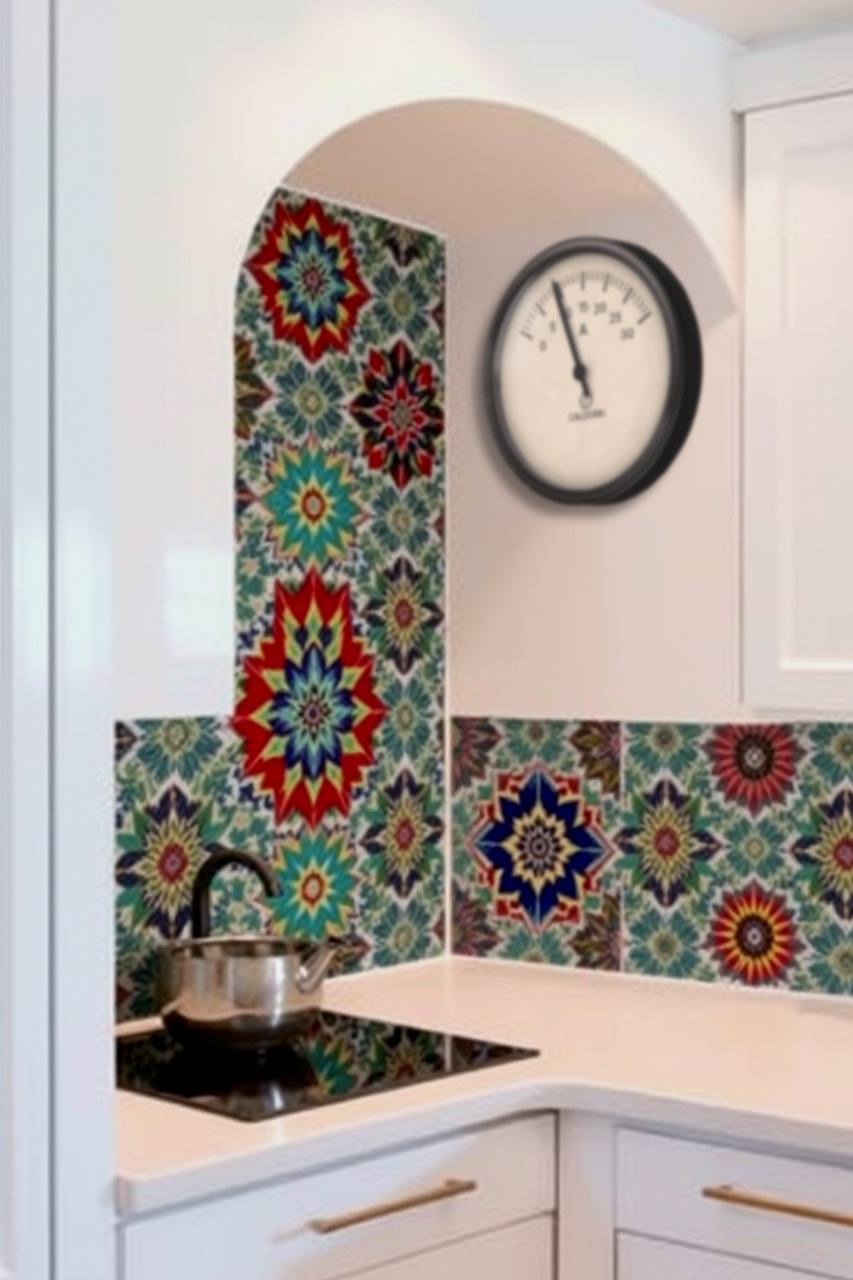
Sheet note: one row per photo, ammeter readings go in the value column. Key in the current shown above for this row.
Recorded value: 10 A
